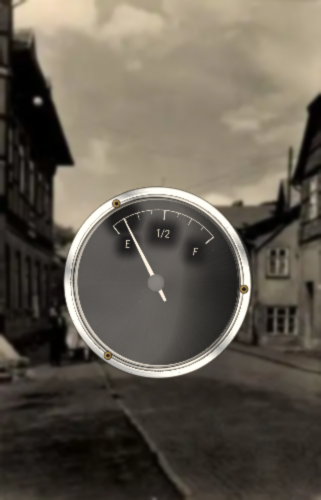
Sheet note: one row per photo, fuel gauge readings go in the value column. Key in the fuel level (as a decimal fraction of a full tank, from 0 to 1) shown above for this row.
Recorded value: 0.125
